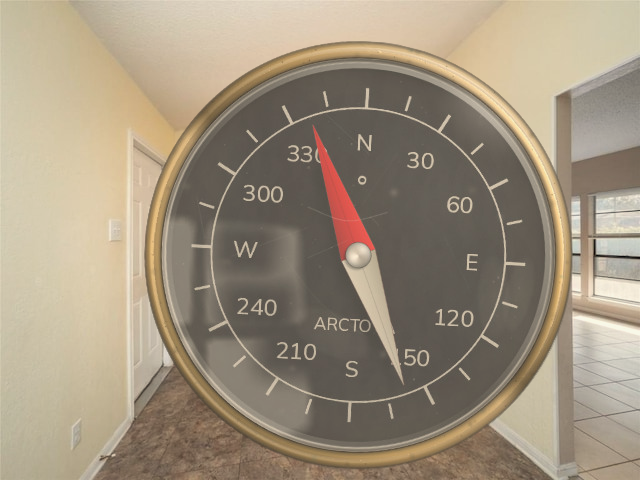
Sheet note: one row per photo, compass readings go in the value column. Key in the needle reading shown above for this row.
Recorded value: 337.5 °
